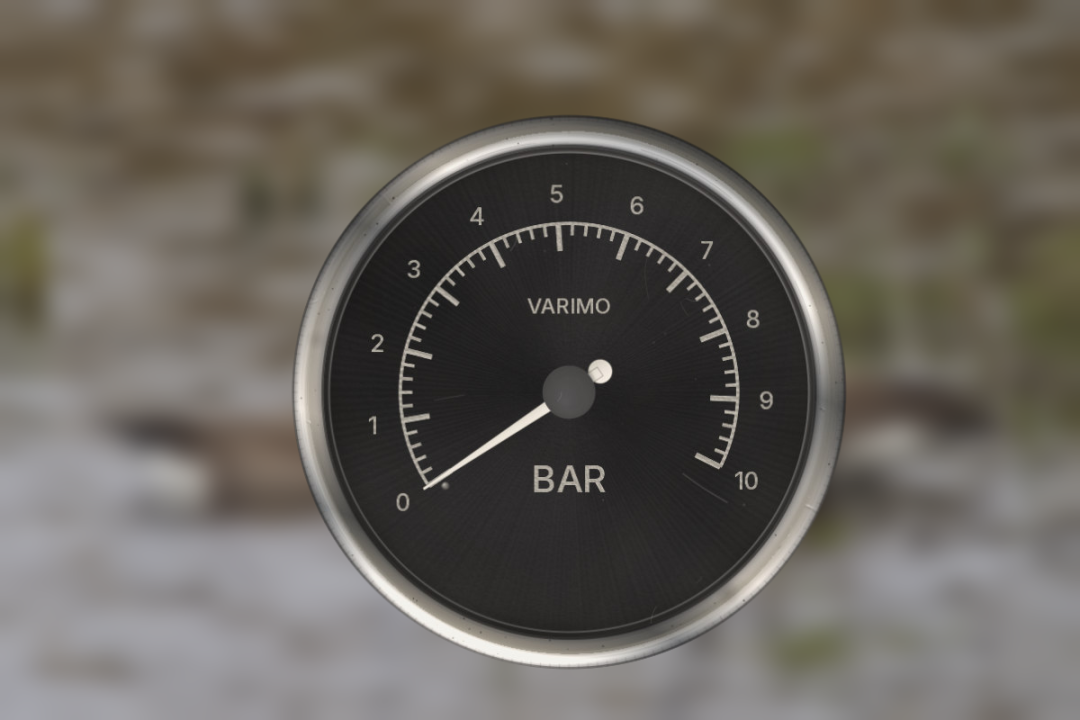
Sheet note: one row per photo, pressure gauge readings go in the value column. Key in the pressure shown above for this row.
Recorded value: 0 bar
